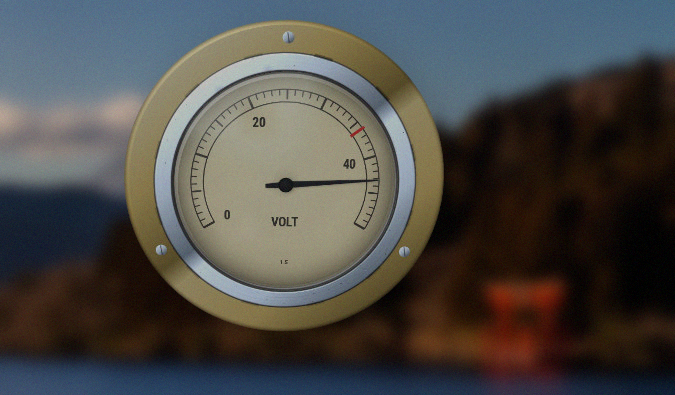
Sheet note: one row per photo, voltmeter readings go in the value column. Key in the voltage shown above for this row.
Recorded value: 43 V
